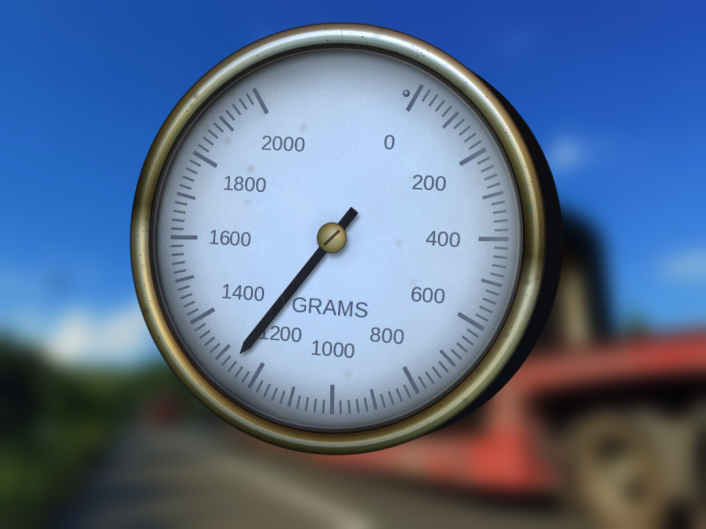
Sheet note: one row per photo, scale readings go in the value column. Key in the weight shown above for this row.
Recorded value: 1260 g
